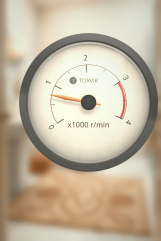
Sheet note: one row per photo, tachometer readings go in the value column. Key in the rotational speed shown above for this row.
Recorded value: 750 rpm
